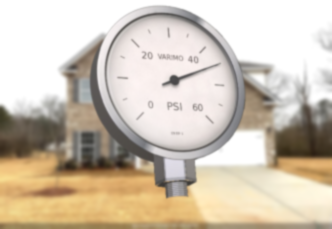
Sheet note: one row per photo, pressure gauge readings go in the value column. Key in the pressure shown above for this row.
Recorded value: 45 psi
